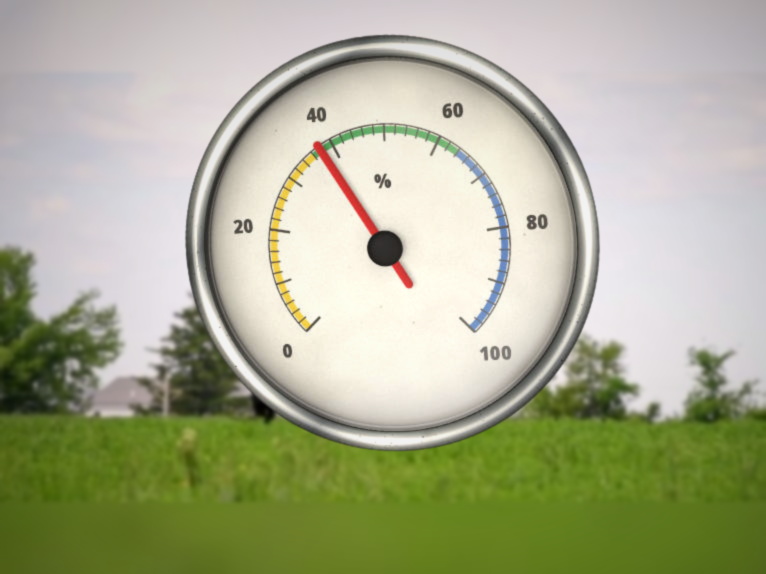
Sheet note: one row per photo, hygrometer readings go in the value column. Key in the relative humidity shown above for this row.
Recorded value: 38 %
